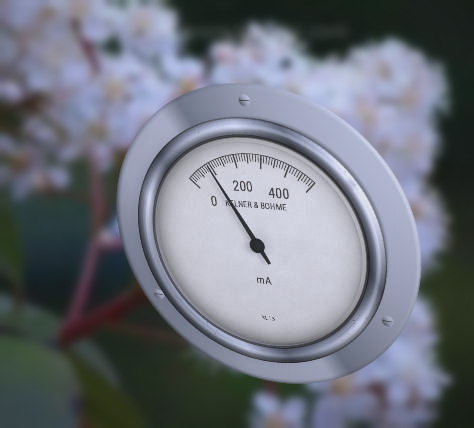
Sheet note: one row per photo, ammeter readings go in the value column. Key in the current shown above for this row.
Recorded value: 100 mA
